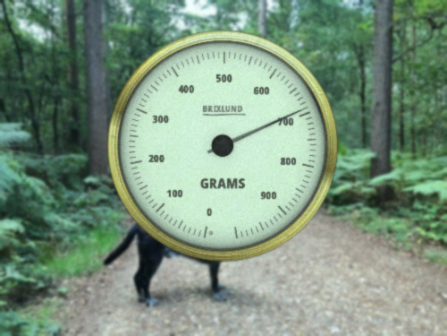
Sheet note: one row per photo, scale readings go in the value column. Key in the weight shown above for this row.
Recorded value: 690 g
